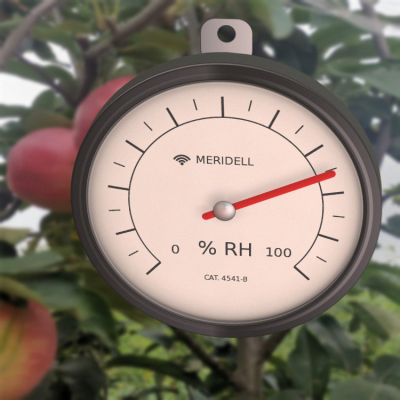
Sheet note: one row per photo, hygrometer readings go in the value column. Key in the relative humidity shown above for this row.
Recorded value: 75 %
